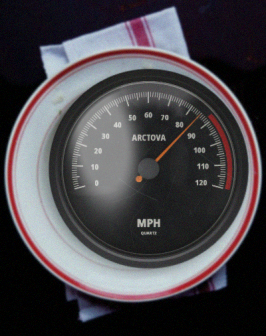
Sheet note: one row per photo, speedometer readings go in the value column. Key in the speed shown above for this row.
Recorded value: 85 mph
